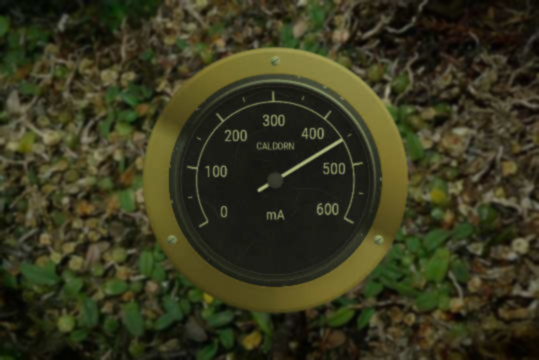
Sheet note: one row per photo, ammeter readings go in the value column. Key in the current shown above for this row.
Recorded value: 450 mA
